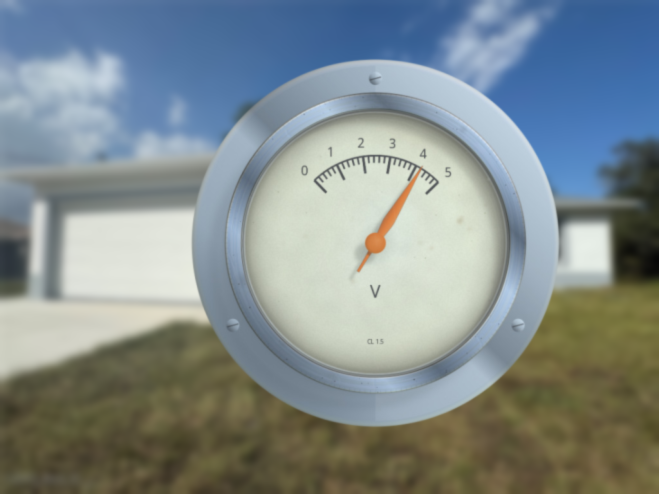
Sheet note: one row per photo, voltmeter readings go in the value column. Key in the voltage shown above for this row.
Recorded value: 4.2 V
